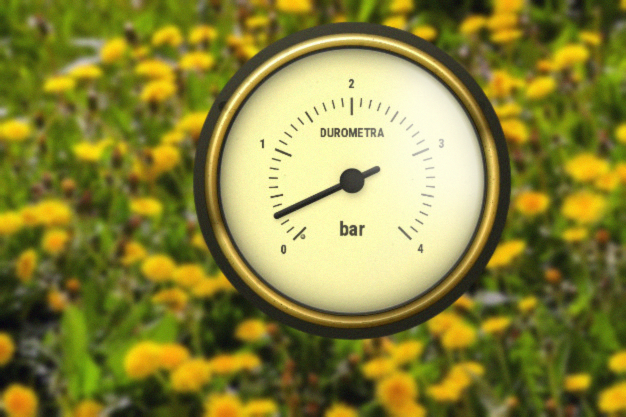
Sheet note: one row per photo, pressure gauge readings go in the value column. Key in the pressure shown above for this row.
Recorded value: 0.3 bar
